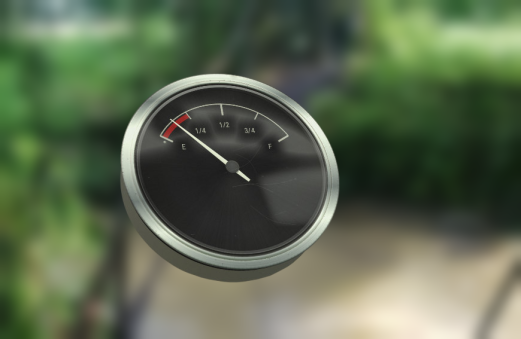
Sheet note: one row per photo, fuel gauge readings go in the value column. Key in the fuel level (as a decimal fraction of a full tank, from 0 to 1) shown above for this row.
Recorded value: 0.125
